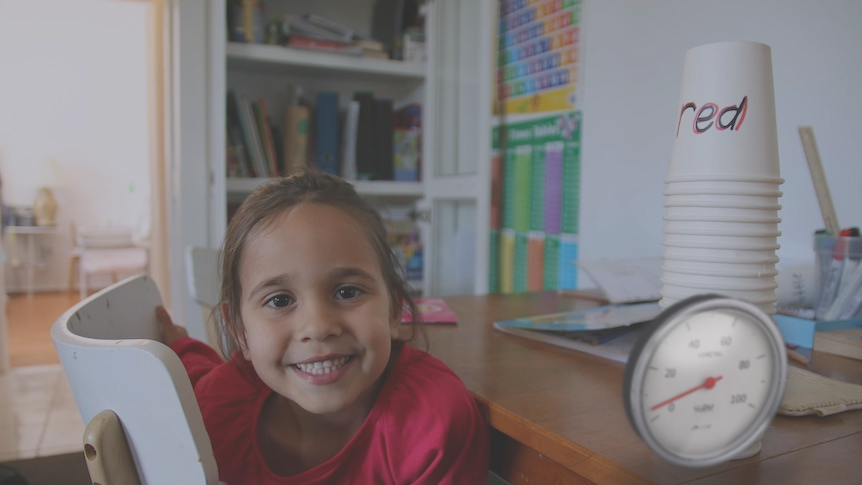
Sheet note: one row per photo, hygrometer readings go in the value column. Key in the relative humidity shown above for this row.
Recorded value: 5 %
